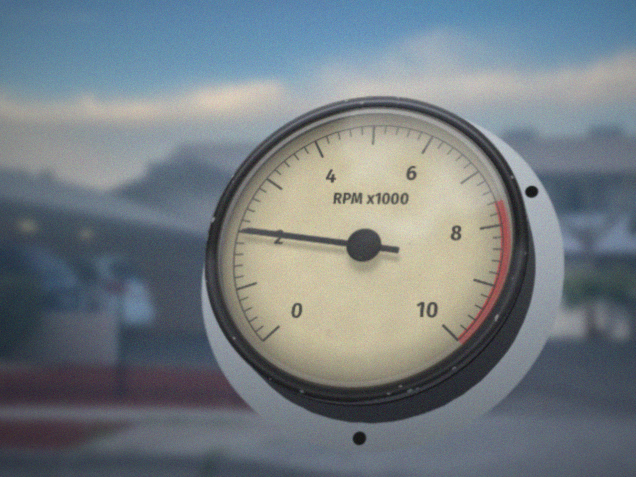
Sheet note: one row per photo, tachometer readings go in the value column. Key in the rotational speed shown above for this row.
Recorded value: 2000 rpm
